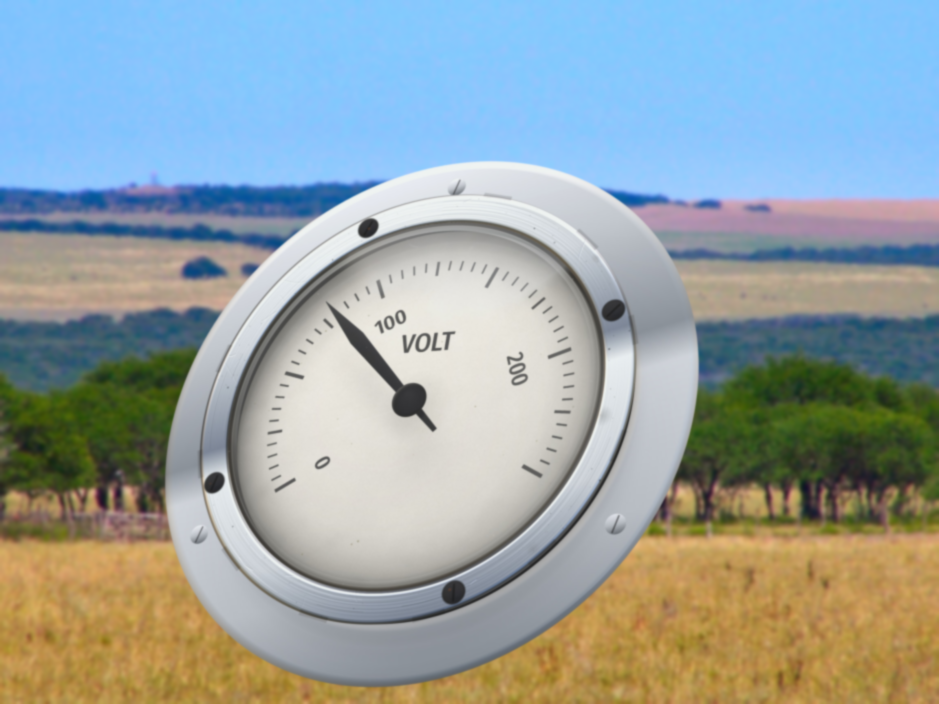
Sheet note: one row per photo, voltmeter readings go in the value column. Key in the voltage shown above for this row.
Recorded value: 80 V
